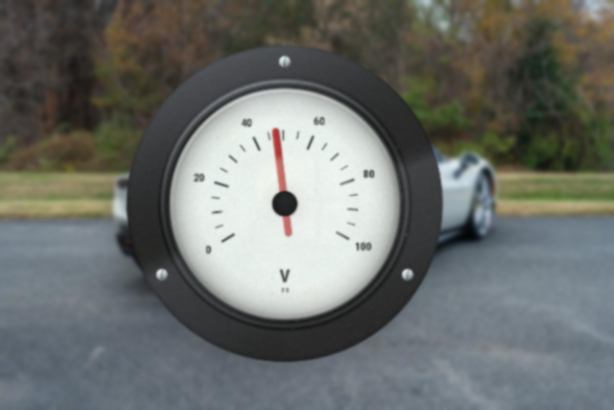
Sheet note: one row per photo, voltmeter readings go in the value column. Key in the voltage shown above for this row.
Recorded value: 47.5 V
